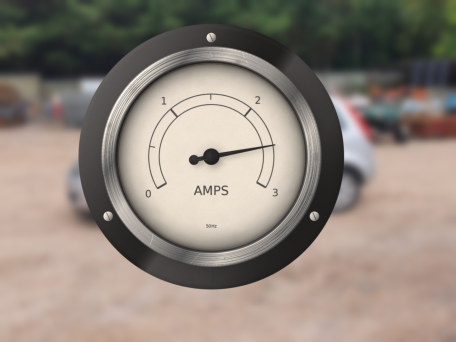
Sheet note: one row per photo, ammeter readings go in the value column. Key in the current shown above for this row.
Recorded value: 2.5 A
